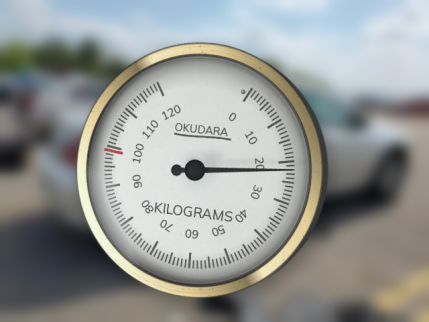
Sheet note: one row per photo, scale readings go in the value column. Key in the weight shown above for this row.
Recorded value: 22 kg
